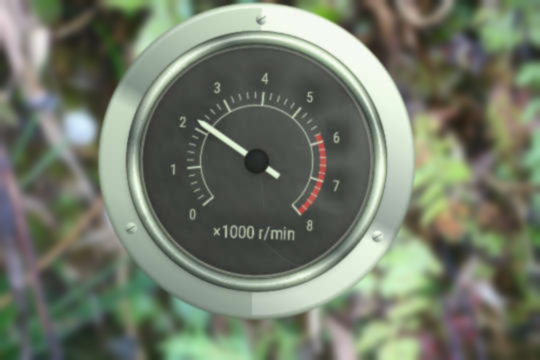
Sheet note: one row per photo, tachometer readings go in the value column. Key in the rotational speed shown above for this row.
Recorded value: 2200 rpm
